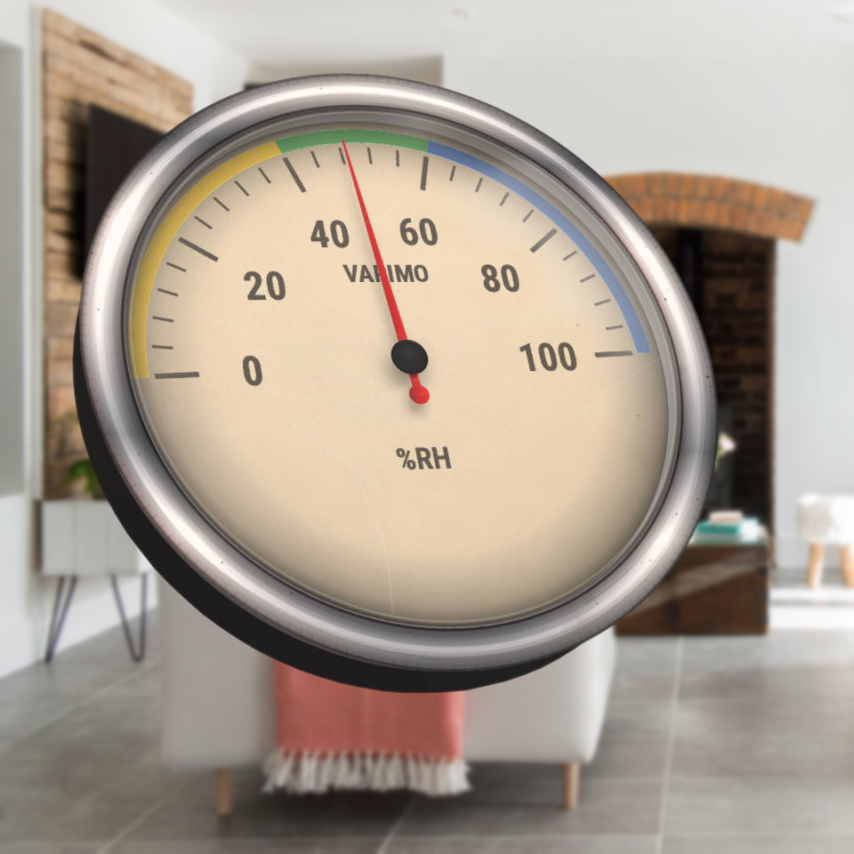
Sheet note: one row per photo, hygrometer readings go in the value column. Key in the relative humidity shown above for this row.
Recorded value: 48 %
